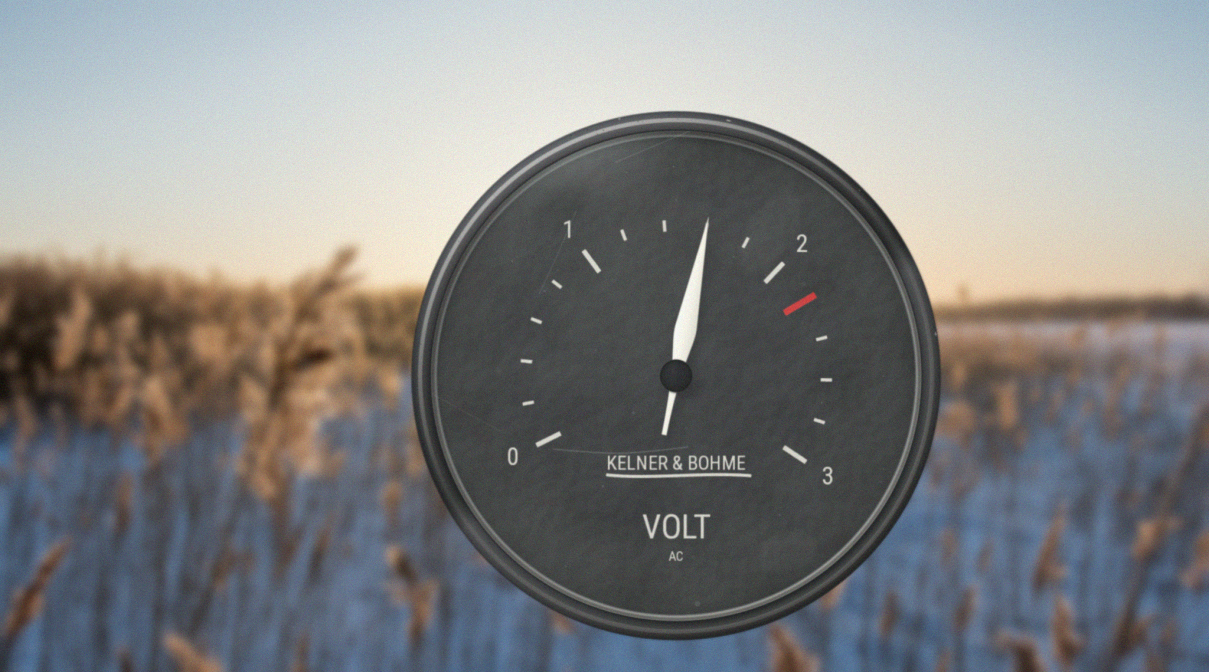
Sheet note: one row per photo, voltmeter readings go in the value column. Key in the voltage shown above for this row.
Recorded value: 1.6 V
